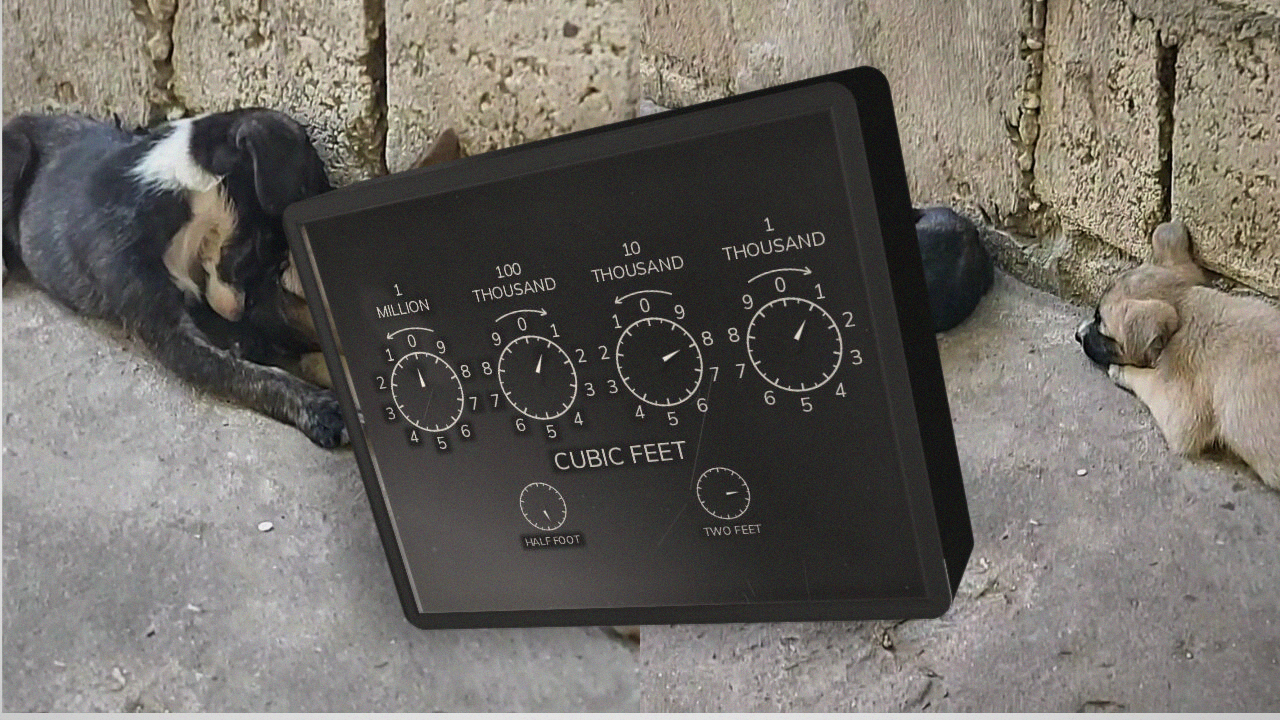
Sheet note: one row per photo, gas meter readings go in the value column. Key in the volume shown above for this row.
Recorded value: 8100 ft³
